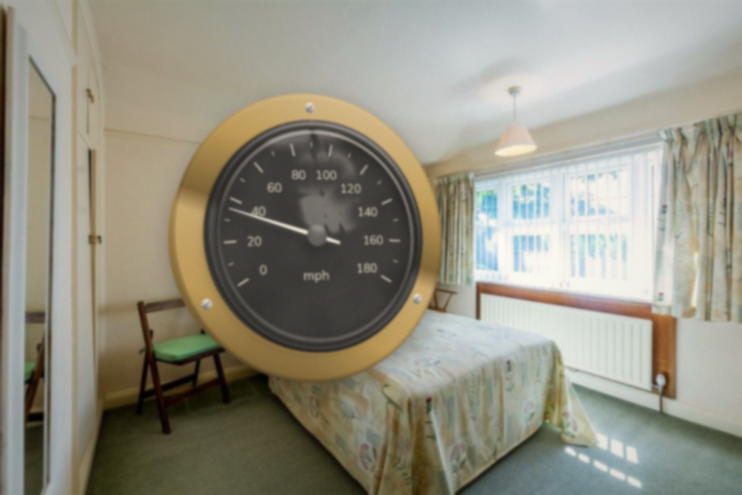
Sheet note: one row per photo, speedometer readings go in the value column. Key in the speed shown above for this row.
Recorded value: 35 mph
